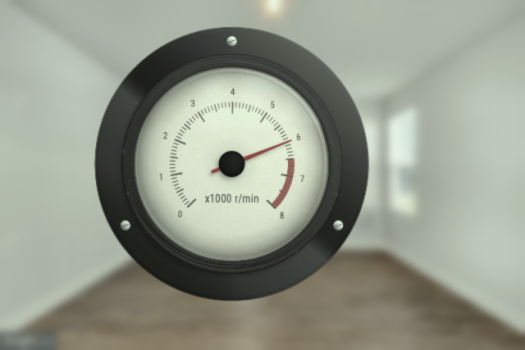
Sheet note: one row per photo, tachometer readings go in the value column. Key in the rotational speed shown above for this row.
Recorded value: 6000 rpm
